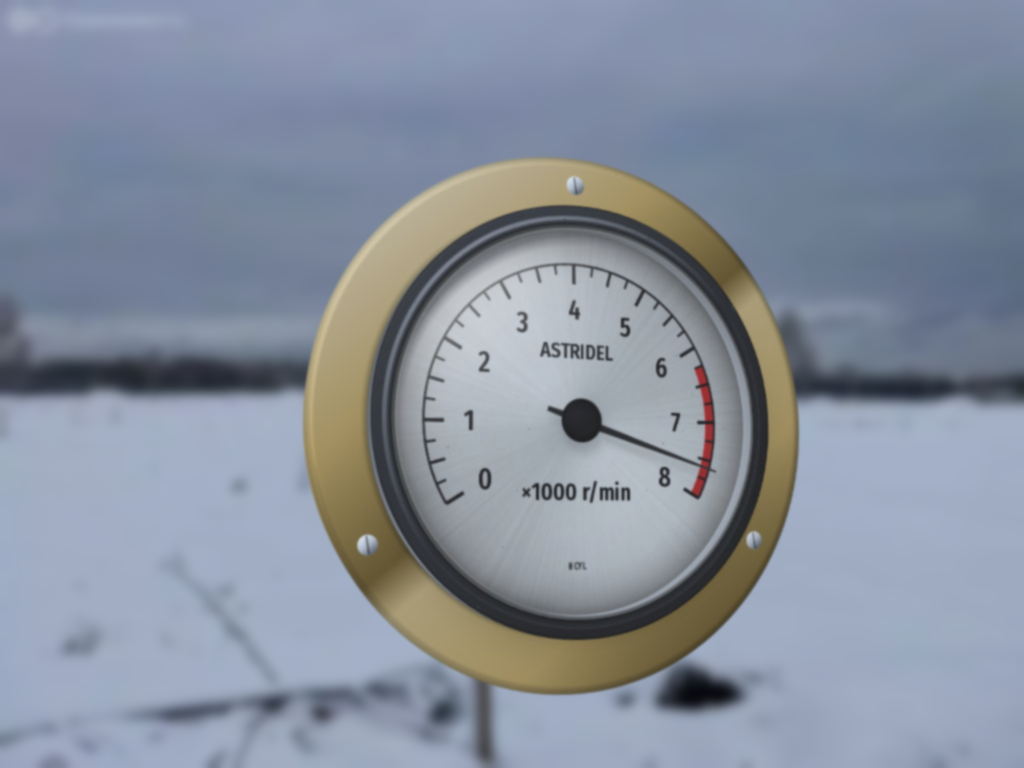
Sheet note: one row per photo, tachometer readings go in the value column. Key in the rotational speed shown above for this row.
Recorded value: 7625 rpm
